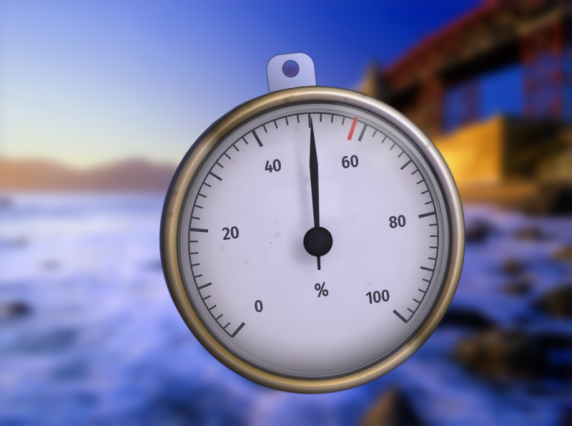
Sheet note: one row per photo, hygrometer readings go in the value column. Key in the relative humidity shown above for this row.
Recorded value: 50 %
